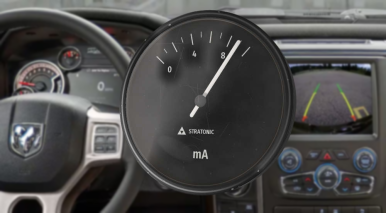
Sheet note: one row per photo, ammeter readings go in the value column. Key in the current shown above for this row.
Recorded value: 9 mA
